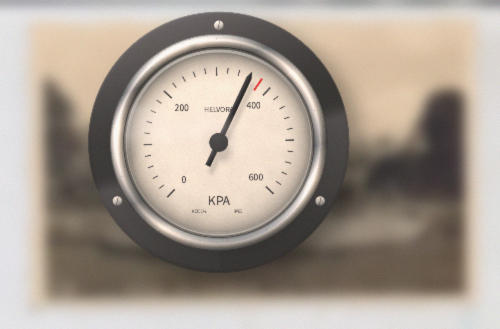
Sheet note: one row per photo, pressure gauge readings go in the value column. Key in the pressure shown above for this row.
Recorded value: 360 kPa
